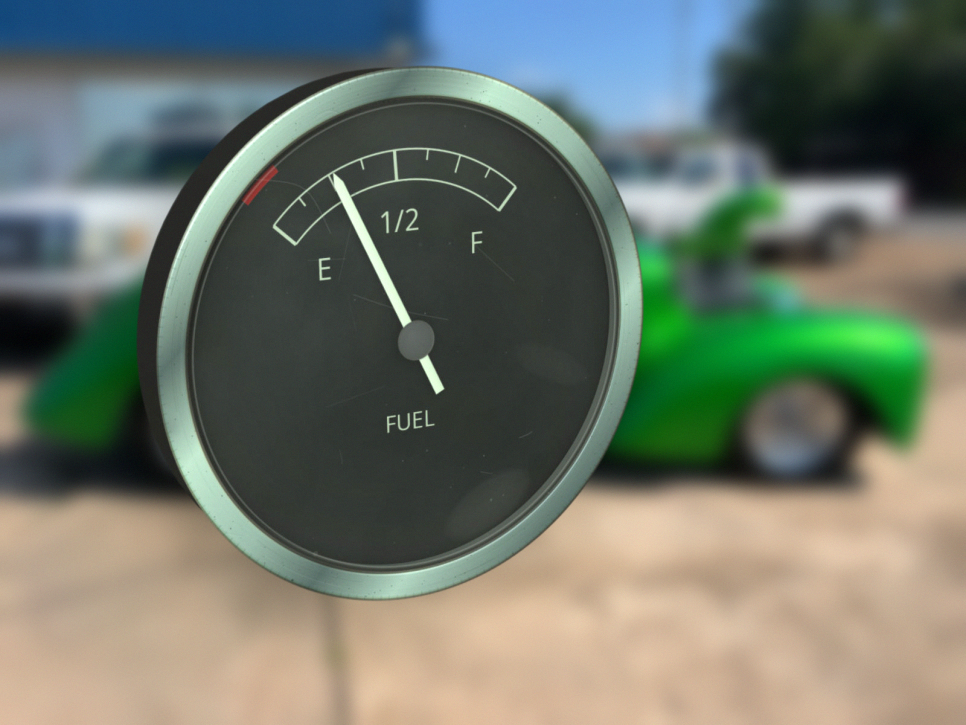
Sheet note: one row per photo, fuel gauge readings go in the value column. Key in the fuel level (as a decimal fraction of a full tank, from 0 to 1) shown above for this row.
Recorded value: 0.25
